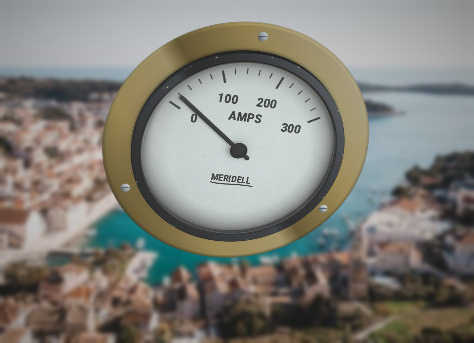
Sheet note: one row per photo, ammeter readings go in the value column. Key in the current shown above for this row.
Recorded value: 20 A
